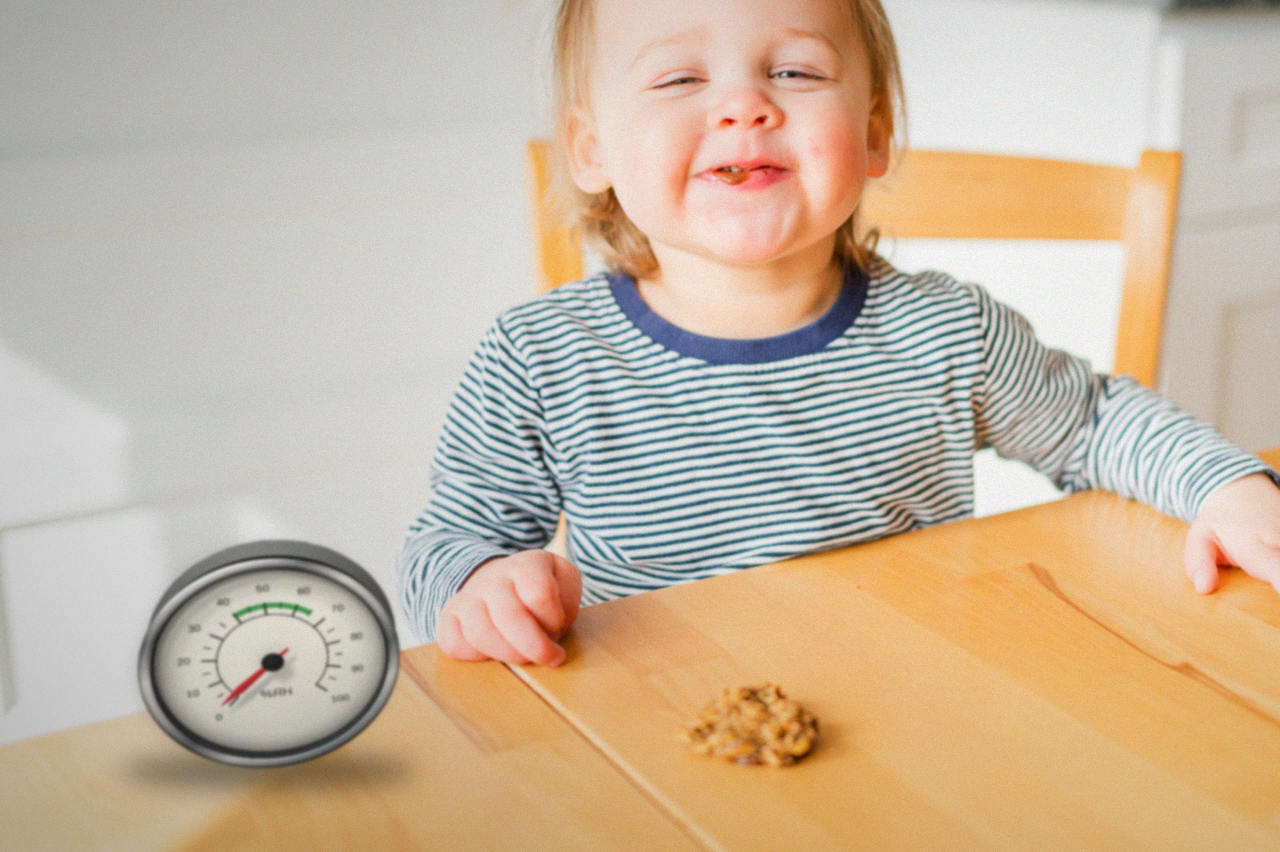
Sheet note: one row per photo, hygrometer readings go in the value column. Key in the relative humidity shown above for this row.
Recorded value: 2.5 %
